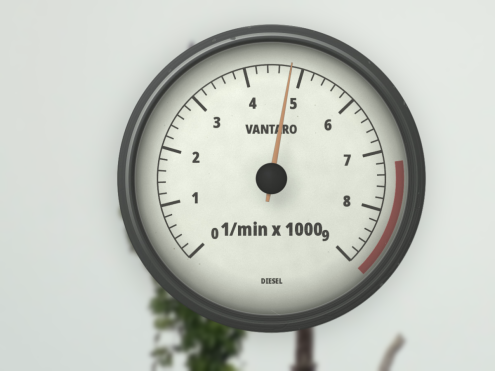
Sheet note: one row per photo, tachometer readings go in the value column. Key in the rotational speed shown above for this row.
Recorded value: 4800 rpm
